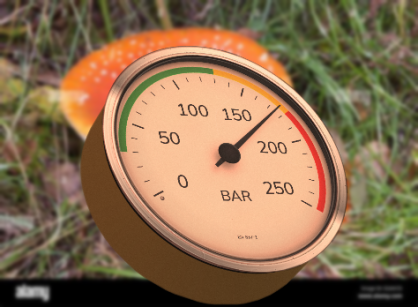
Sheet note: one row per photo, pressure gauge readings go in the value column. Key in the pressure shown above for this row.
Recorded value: 175 bar
